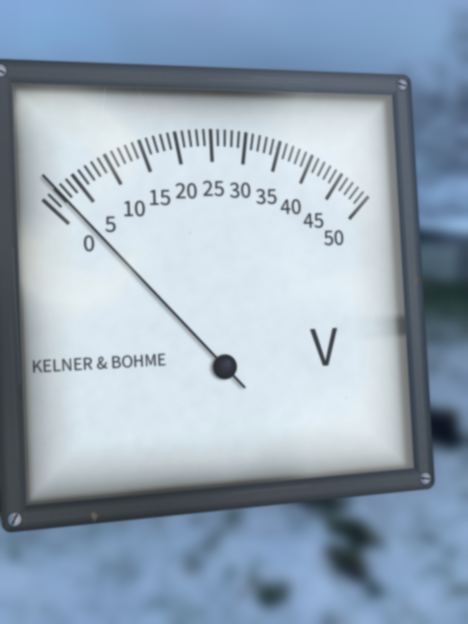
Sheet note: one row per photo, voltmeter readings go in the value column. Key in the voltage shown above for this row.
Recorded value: 2 V
